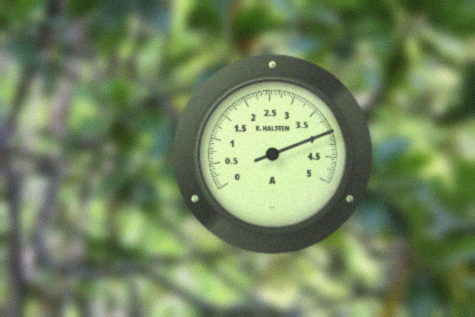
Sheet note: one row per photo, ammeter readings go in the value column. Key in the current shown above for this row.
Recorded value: 4 A
